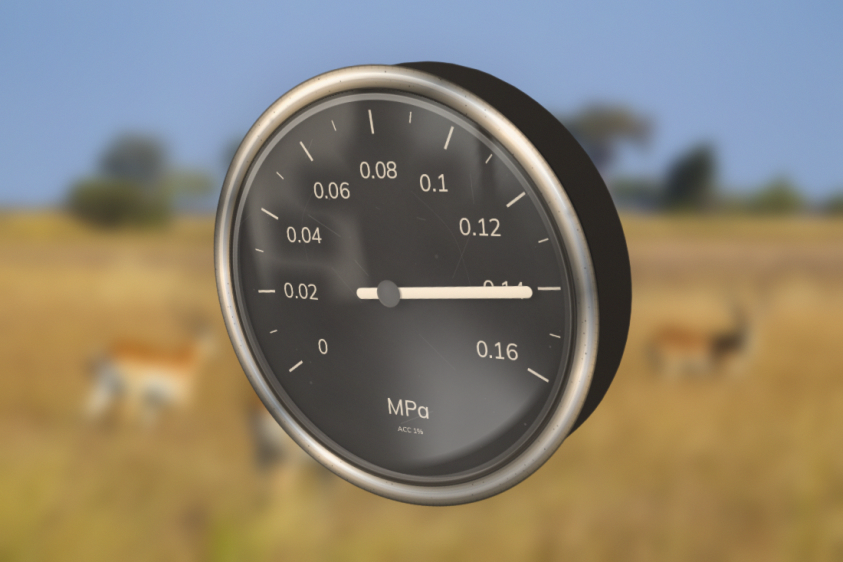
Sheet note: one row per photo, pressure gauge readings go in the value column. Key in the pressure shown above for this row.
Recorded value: 0.14 MPa
